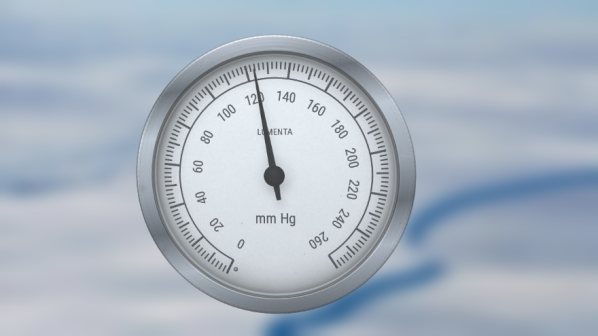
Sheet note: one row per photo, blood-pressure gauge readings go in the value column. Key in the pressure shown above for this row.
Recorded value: 124 mmHg
